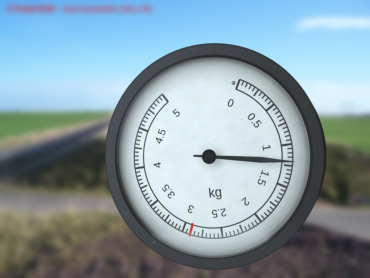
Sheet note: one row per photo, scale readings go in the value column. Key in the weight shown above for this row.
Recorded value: 1.2 kg
